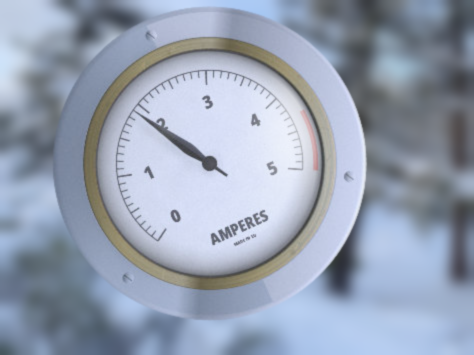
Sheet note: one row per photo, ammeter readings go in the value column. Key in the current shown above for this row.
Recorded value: 1.9 A
